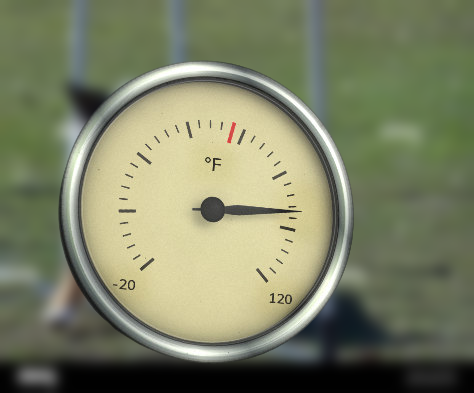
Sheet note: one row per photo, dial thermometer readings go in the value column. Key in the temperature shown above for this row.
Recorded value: 94 °F
